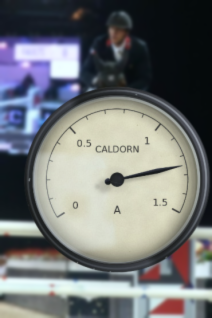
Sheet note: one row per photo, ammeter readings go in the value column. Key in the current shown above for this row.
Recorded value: 1.25 A
